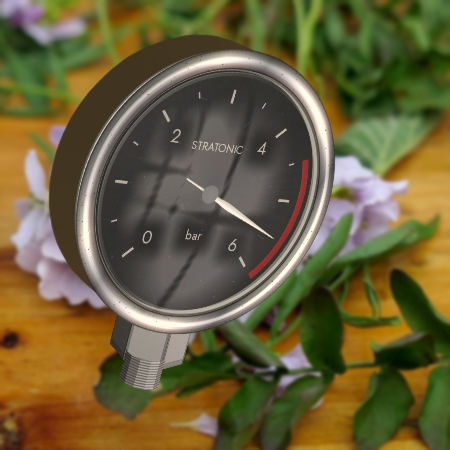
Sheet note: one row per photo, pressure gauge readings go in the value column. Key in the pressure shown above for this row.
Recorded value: 5.5 bar
